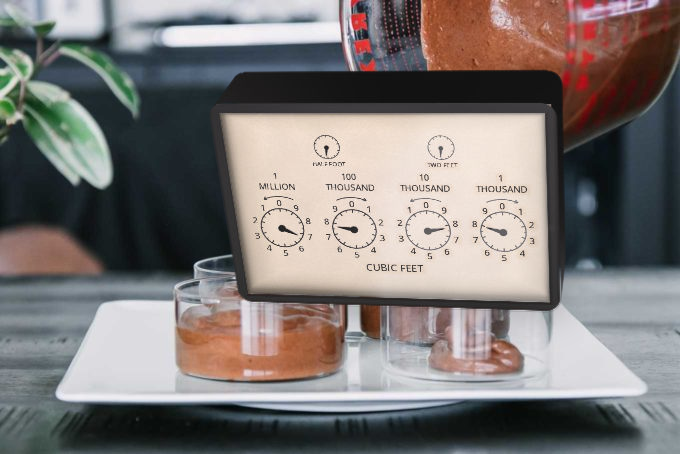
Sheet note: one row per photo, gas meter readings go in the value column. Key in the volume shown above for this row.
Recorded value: 677800 ft³
